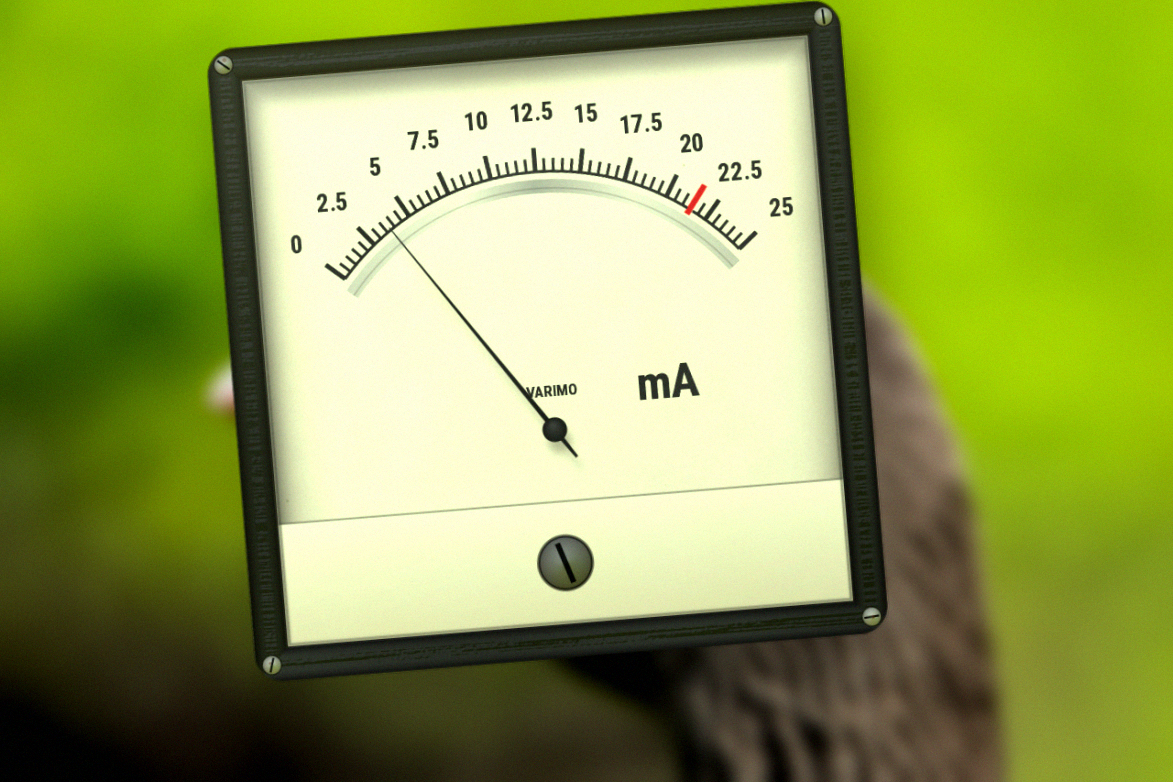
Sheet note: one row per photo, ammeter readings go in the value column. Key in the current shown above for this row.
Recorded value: 3.75 mA
